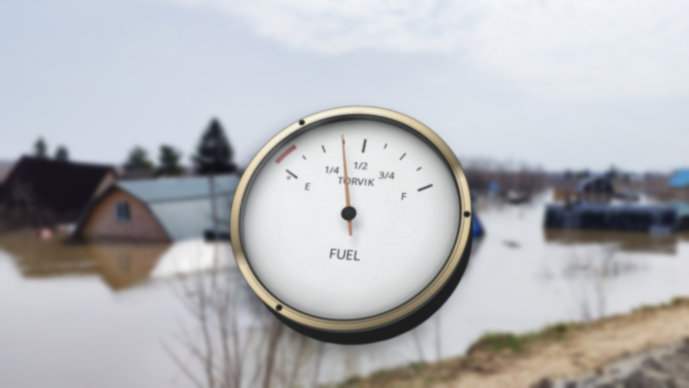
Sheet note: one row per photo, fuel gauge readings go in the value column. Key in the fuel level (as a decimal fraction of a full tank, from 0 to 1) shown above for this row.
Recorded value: 0.375
